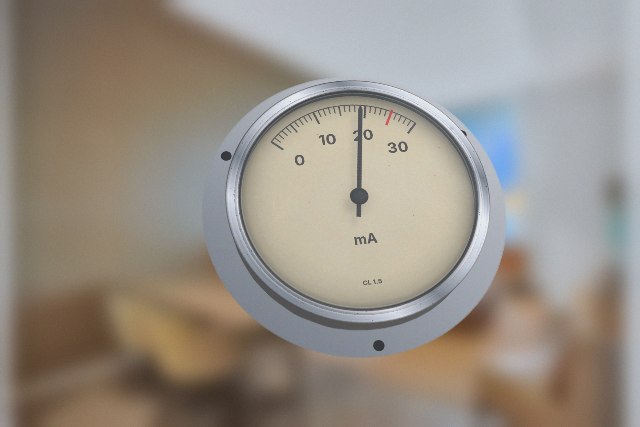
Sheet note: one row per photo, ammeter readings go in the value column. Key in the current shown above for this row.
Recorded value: 19 mA
